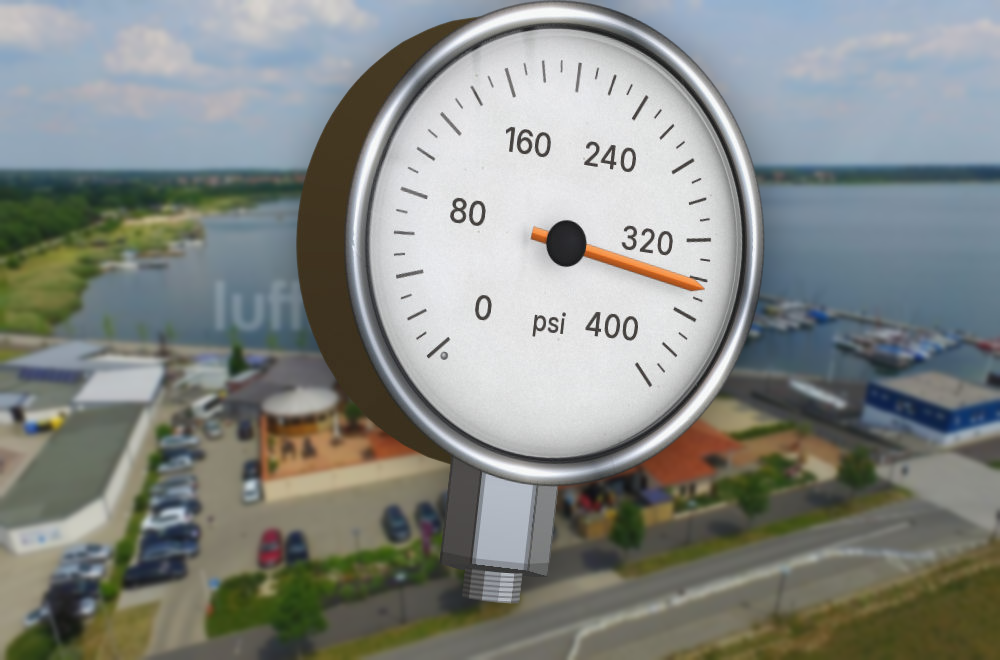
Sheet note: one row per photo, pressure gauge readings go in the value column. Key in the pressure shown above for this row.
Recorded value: 345 psi
